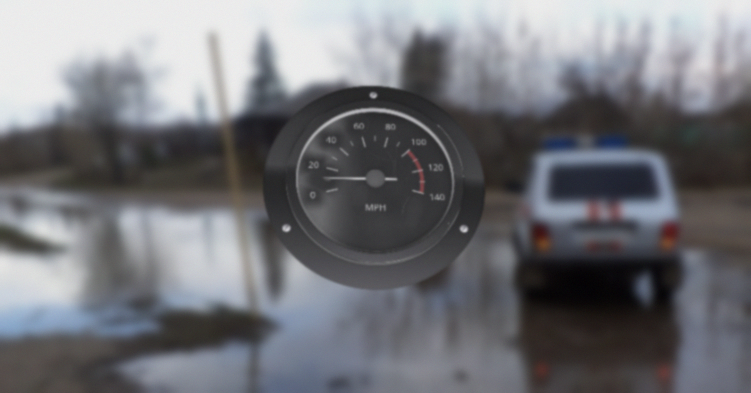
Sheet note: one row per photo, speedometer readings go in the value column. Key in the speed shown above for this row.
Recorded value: 10 mph
